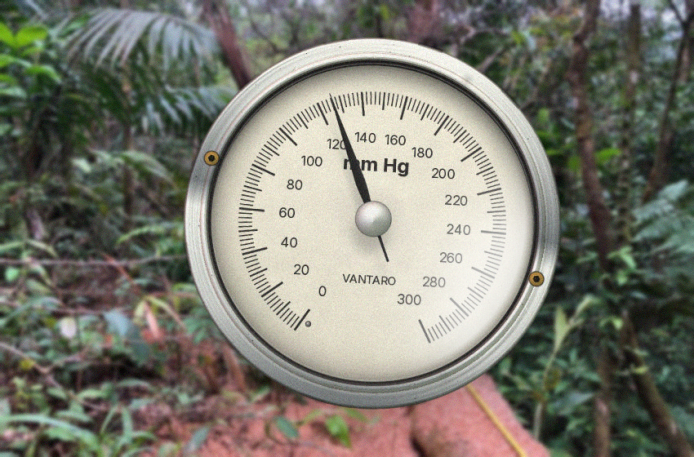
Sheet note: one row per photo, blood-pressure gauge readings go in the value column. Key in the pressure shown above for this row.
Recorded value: 126 mmHg
